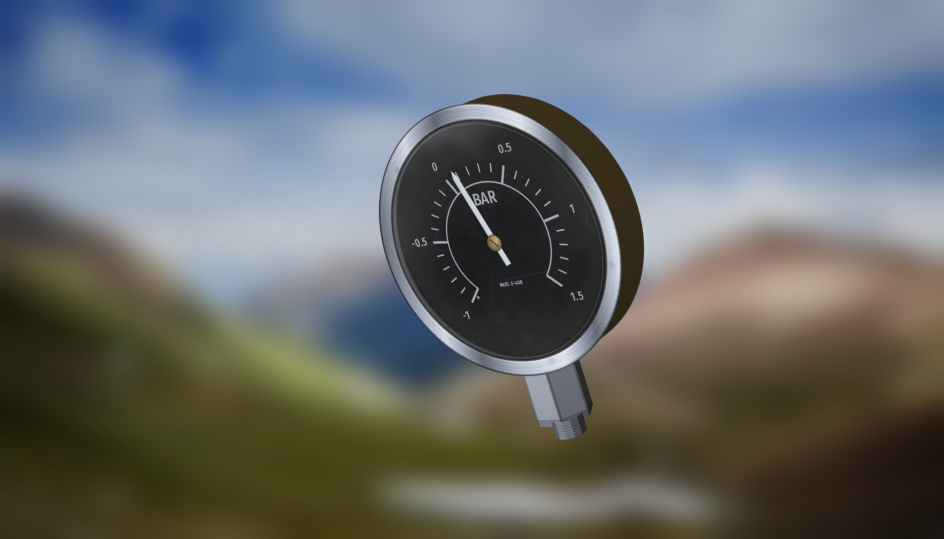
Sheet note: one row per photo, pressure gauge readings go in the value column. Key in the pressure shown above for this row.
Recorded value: 0.1 bar
